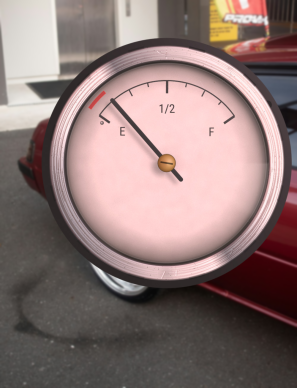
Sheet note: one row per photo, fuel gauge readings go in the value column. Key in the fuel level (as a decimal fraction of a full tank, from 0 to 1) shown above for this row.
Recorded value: 0.125
